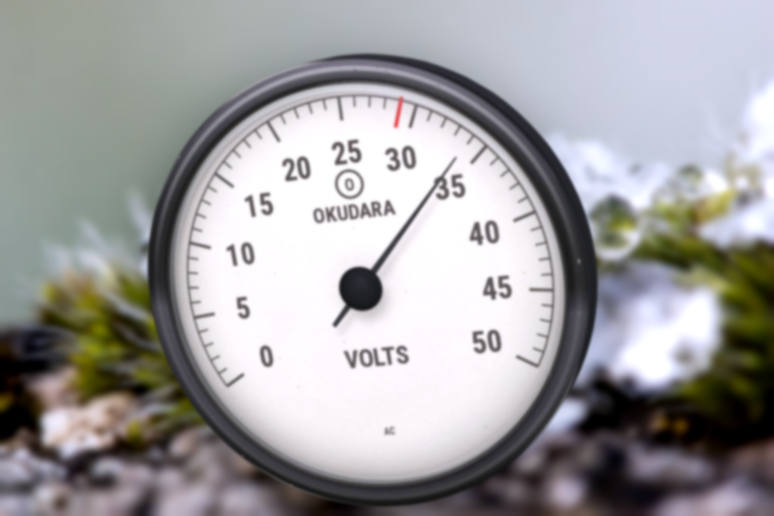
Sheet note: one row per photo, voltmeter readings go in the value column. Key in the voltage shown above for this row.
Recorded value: 34 V
